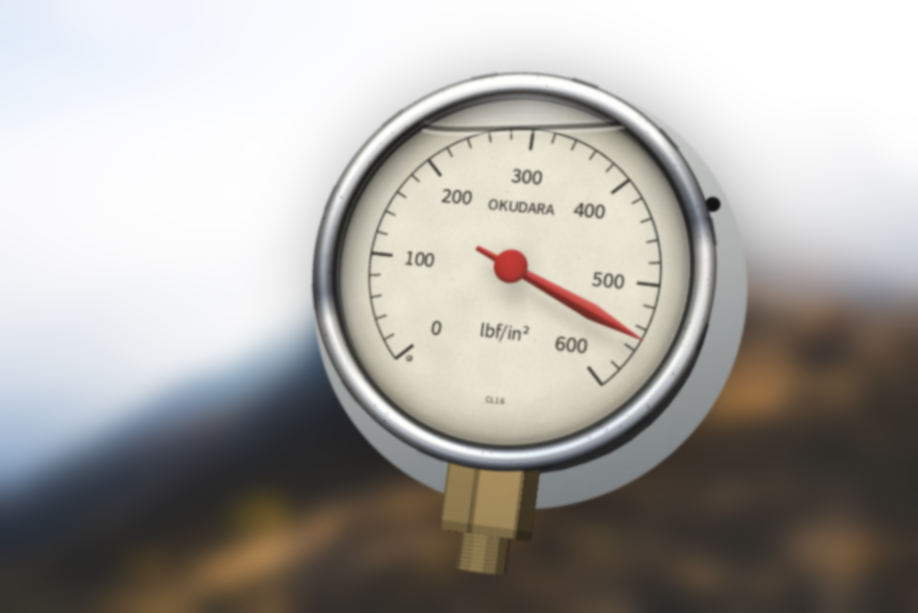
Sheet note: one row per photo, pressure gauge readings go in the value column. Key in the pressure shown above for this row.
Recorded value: 550 psi
